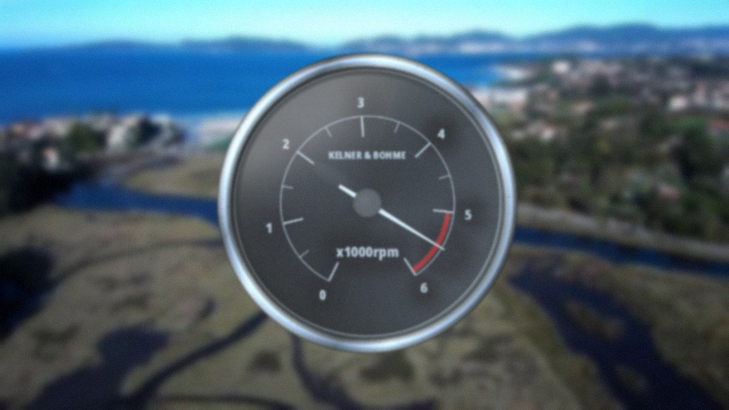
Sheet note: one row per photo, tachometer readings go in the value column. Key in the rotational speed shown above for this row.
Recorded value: 5500 rpm
